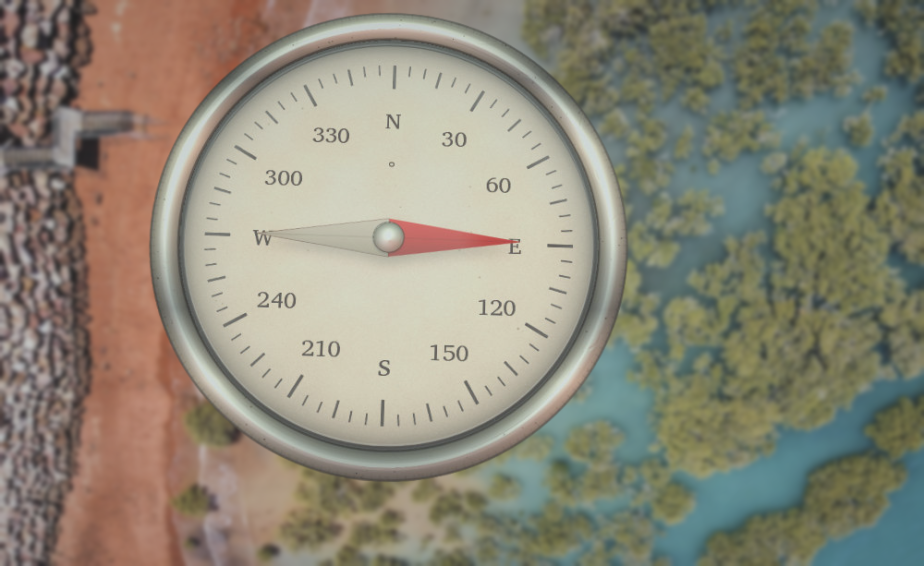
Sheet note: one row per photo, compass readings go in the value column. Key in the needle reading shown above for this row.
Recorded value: 90 °
